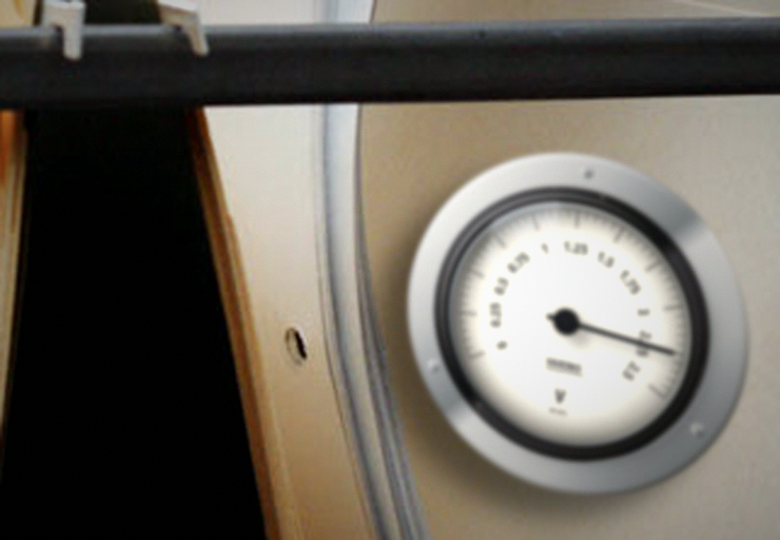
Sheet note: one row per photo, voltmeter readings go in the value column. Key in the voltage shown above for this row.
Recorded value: 2.25 V
